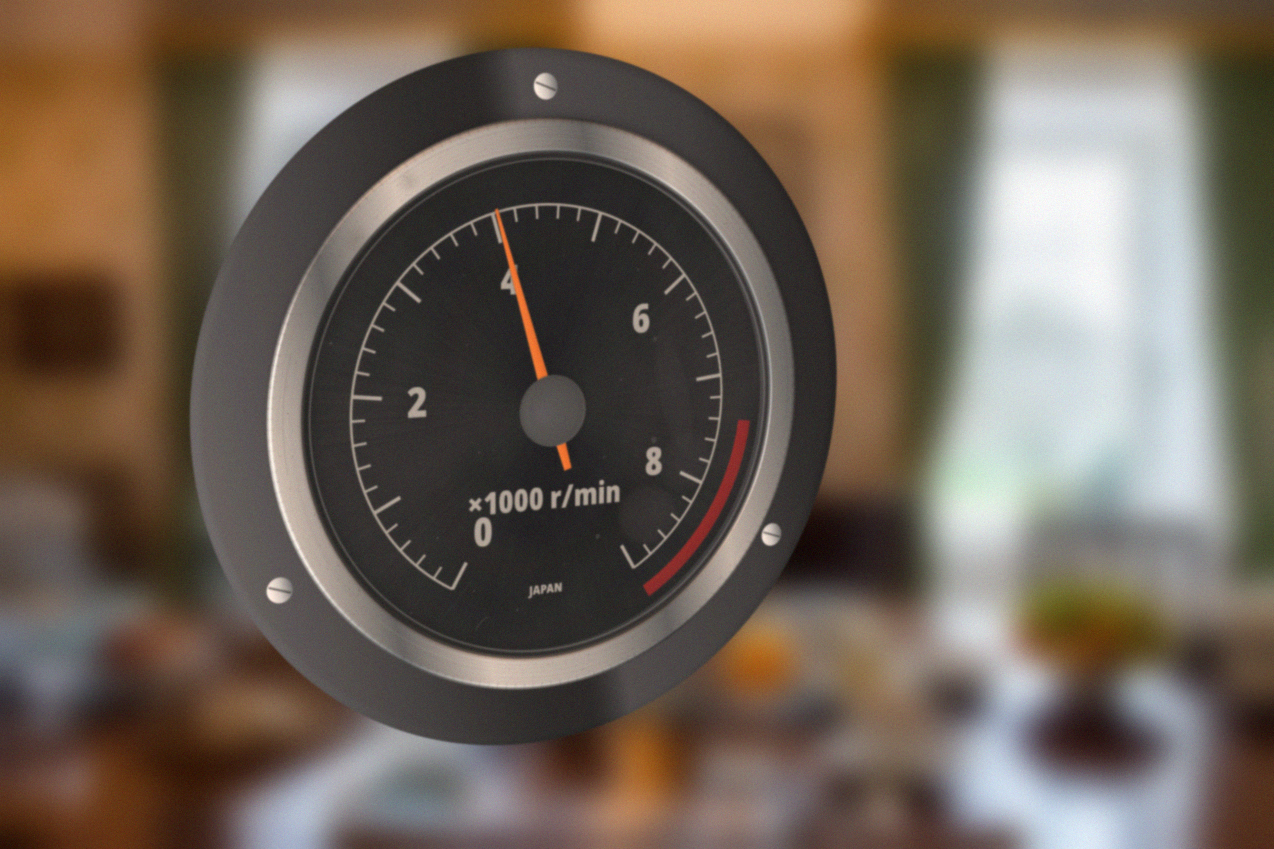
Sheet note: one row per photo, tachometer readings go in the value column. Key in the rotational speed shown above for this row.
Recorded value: 4000 rpm
